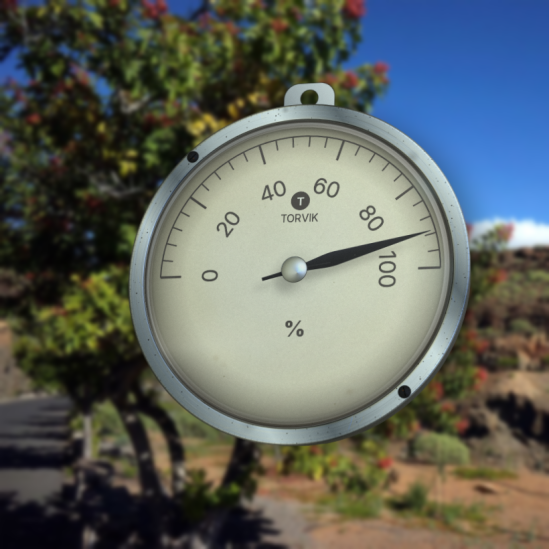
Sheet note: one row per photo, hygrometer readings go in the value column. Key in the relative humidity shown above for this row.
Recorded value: 92 %
